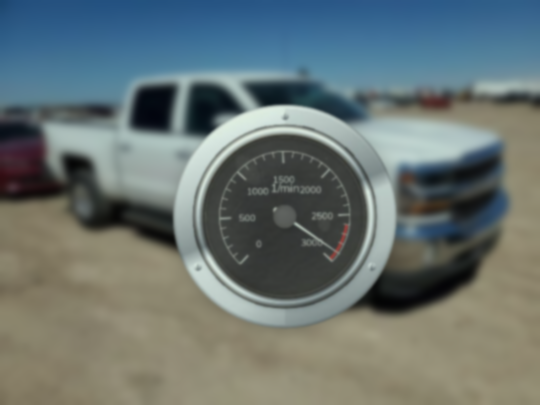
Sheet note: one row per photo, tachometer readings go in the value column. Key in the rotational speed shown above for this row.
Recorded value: 2900 rpm
